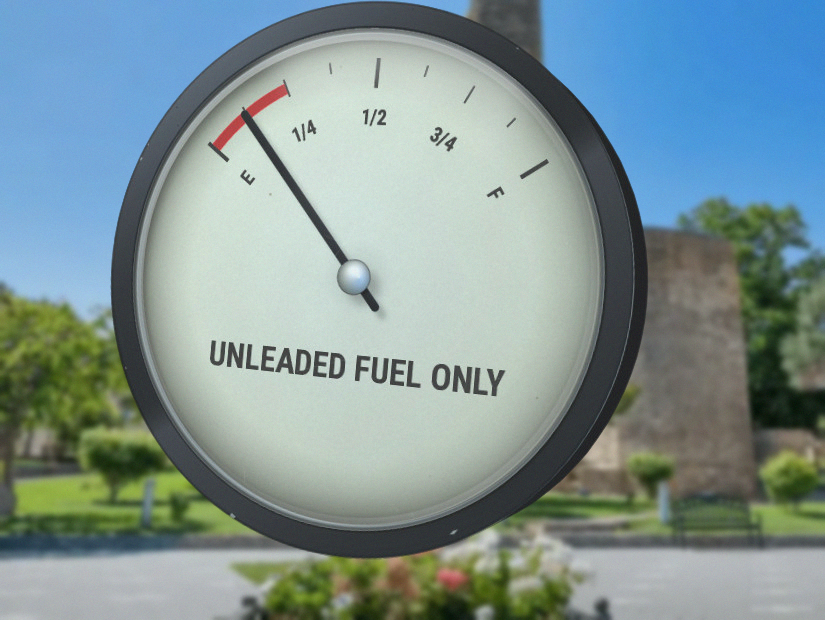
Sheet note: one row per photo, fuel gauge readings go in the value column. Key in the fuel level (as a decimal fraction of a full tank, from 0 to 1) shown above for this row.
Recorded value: 0.125
